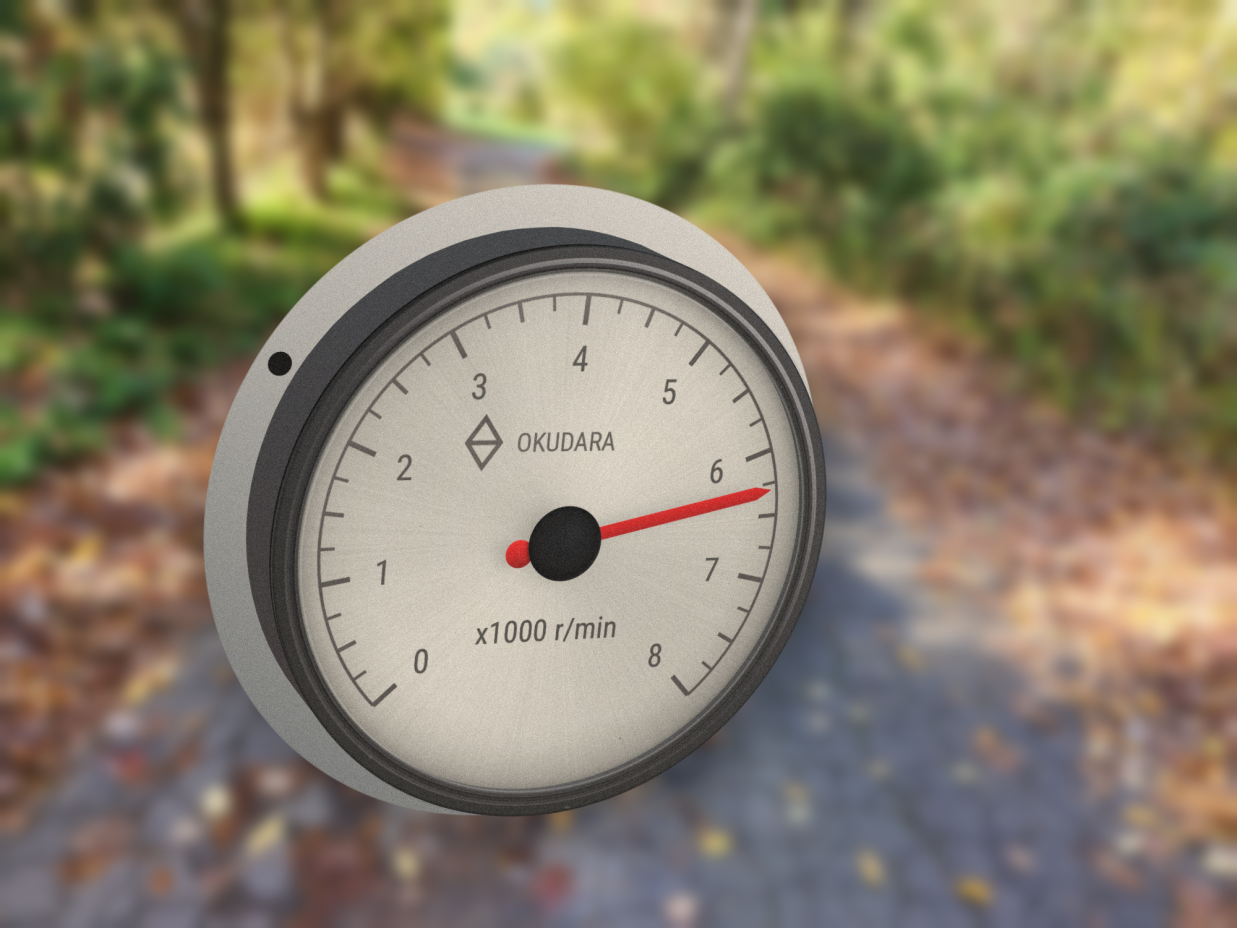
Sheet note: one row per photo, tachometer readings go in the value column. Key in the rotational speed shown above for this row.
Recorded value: 6250 rpm
